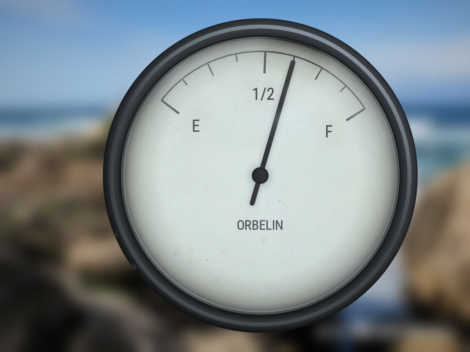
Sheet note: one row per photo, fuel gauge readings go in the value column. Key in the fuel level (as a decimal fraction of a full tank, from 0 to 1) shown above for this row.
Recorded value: 0.625
